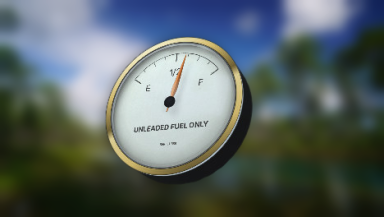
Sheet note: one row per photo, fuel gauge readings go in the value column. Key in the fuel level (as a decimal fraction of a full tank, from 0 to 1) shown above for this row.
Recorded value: 0.625
